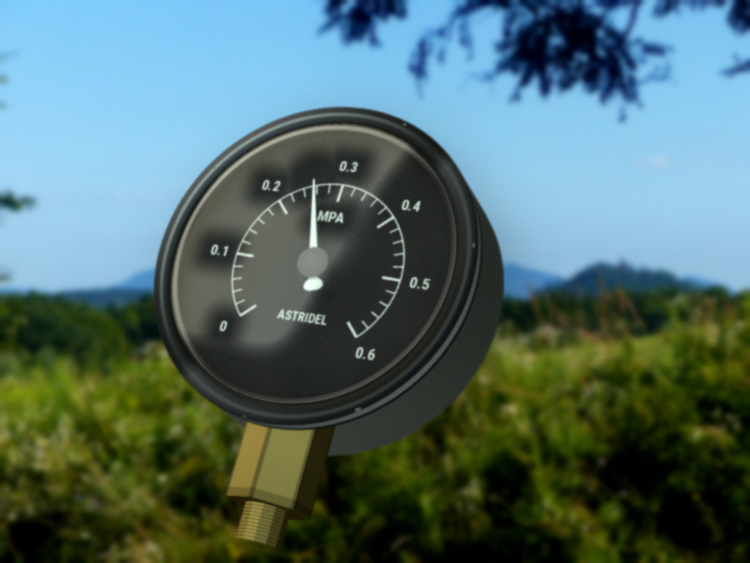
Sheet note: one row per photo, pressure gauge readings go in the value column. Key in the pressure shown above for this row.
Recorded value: 0.26 MPa
